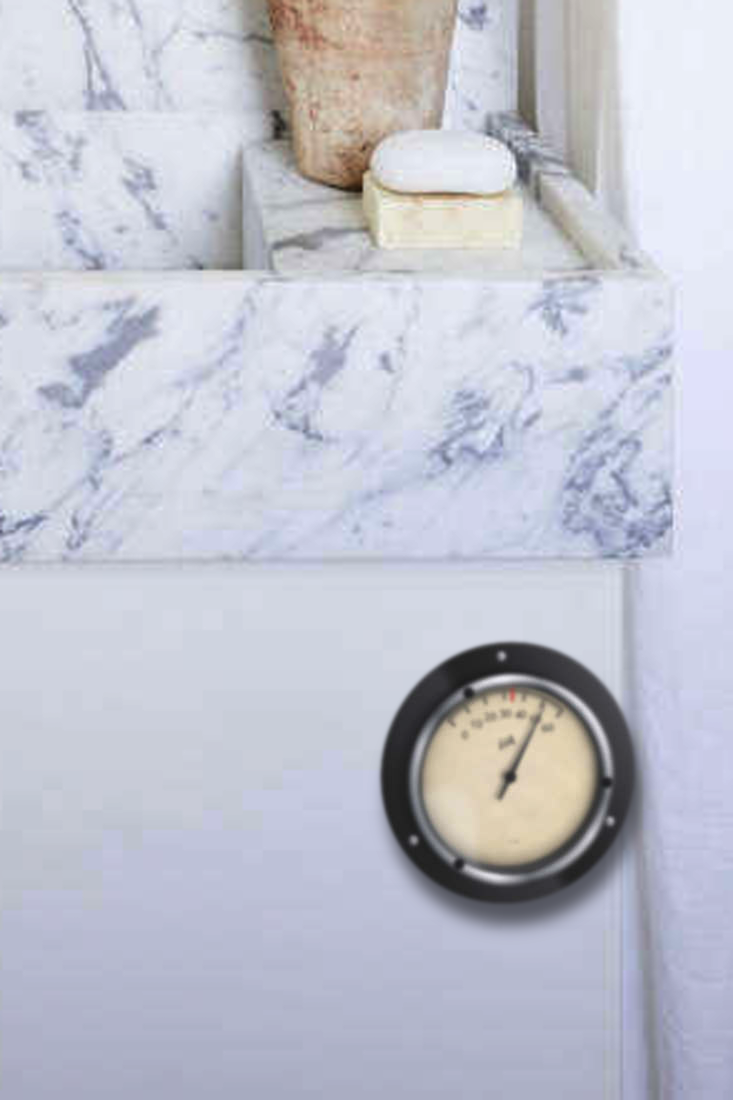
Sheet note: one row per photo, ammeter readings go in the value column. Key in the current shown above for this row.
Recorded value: 50 µA
